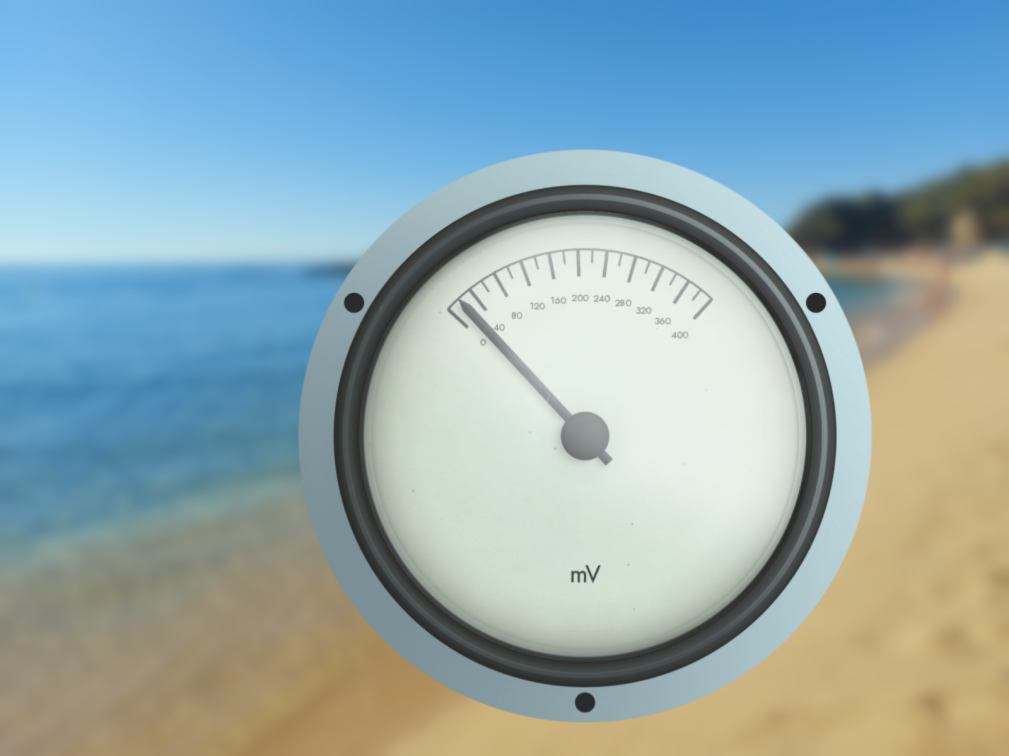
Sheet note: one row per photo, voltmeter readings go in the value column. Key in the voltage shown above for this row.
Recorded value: 20 mV
